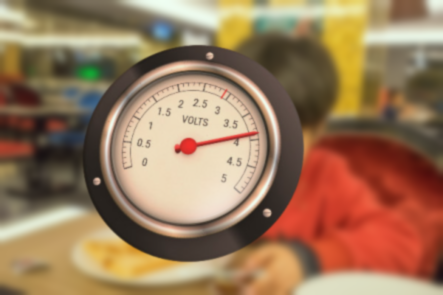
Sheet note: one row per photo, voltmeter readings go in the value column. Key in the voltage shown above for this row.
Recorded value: 3.9 V
